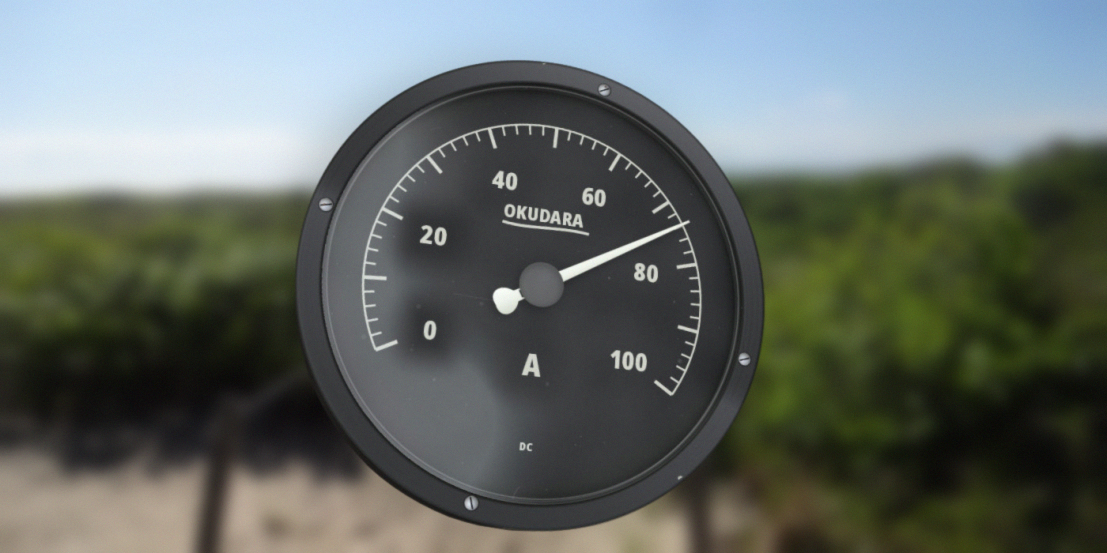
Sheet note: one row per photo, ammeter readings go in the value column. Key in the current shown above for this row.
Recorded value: 74 A
